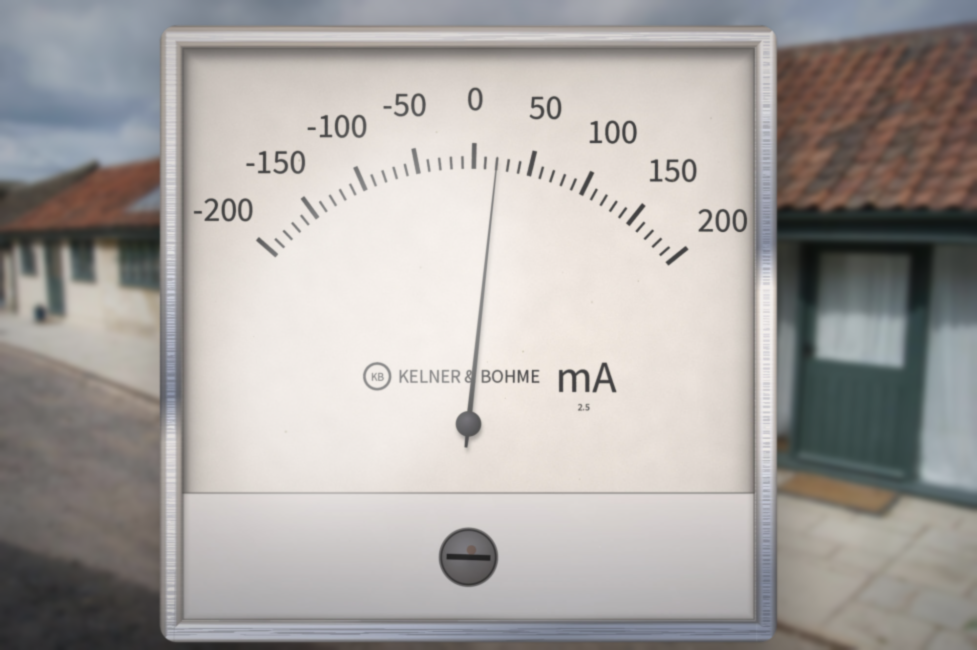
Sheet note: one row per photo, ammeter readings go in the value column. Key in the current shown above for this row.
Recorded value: 20 mA
